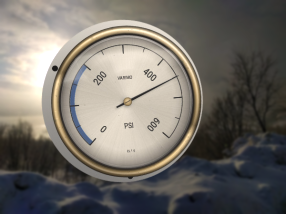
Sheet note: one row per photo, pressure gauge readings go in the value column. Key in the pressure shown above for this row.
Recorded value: 450 psi
